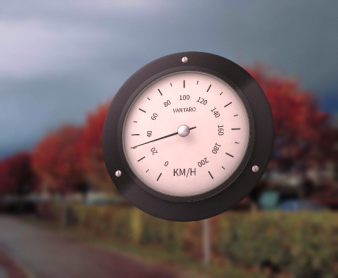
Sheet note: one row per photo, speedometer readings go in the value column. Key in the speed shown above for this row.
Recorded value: 30 km/h
